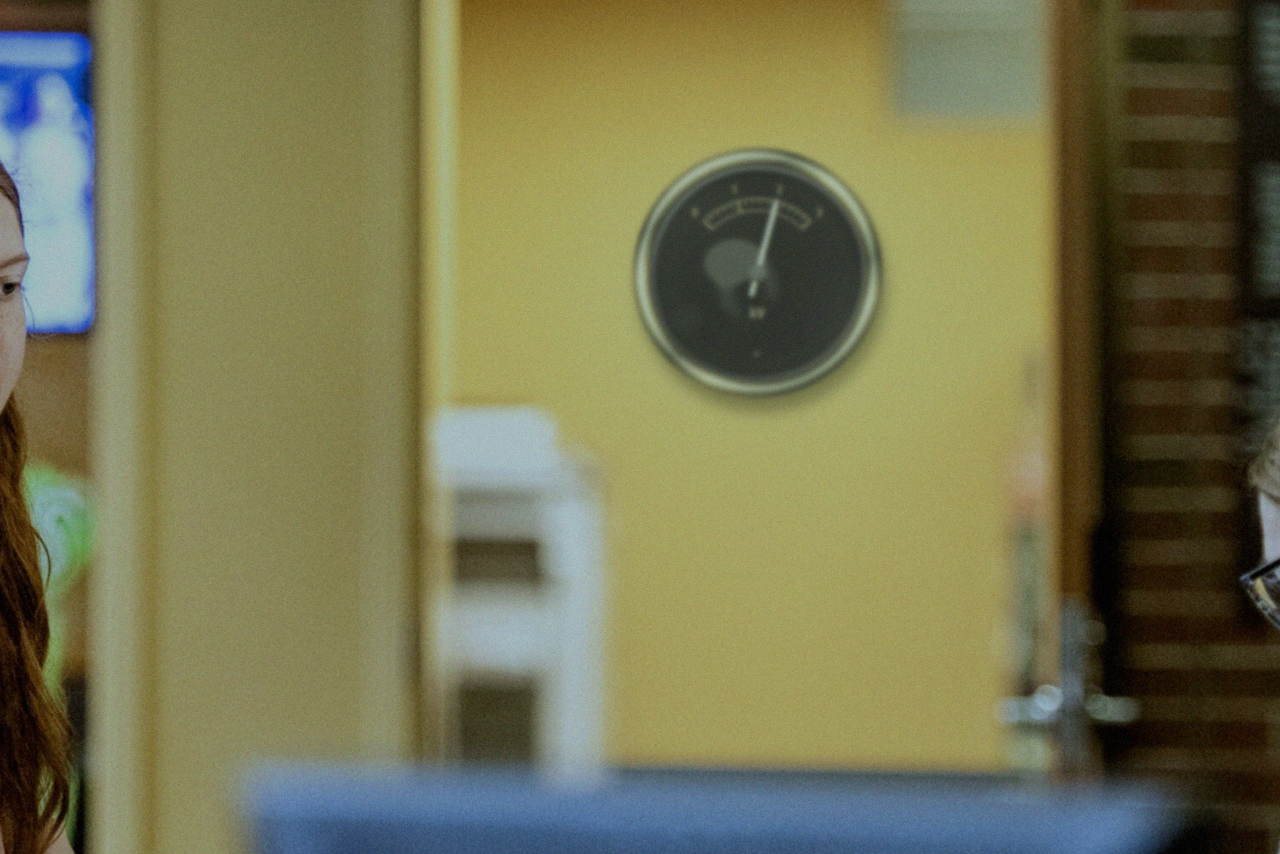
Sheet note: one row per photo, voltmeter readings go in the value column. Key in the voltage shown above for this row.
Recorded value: 2 kV
